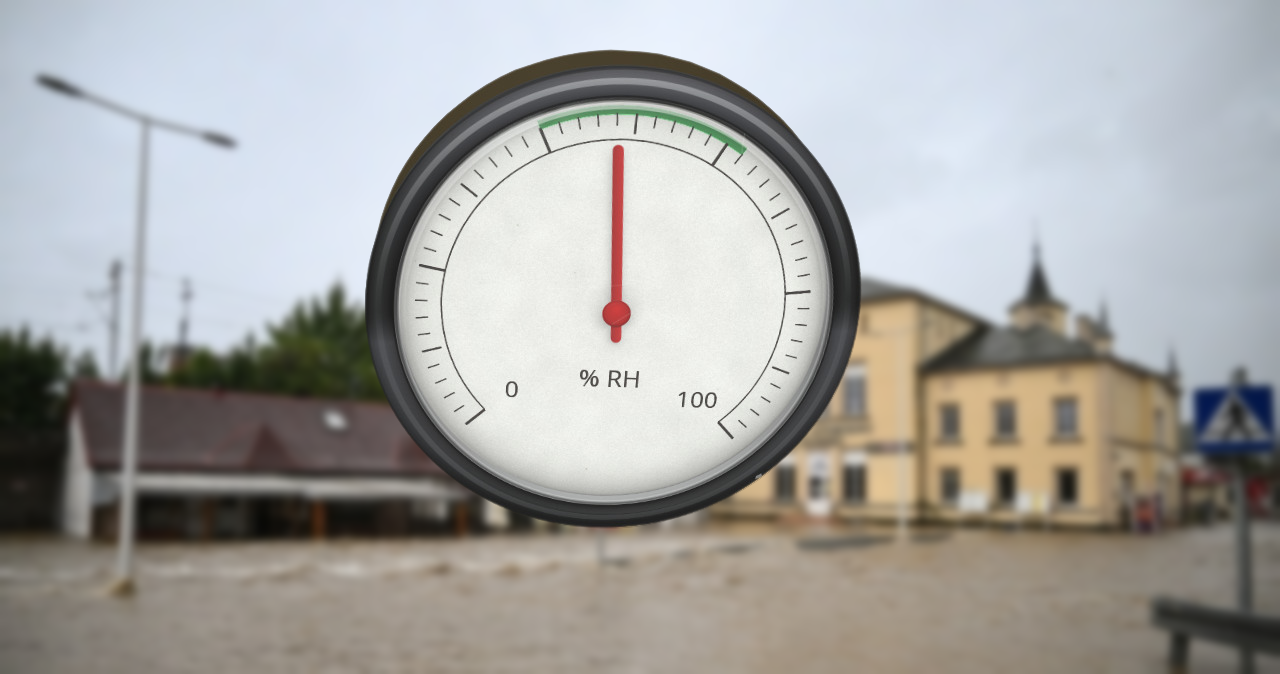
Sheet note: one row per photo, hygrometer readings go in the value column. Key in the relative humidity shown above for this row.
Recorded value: 48 %
